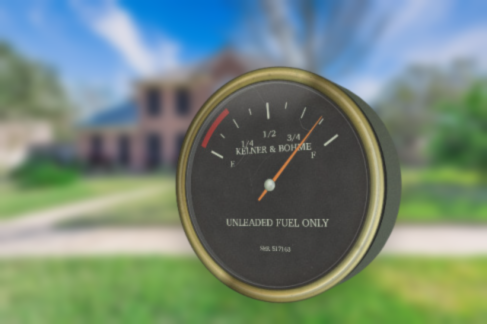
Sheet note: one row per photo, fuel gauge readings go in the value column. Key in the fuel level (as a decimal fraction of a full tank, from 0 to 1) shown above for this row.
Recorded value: 0.875
